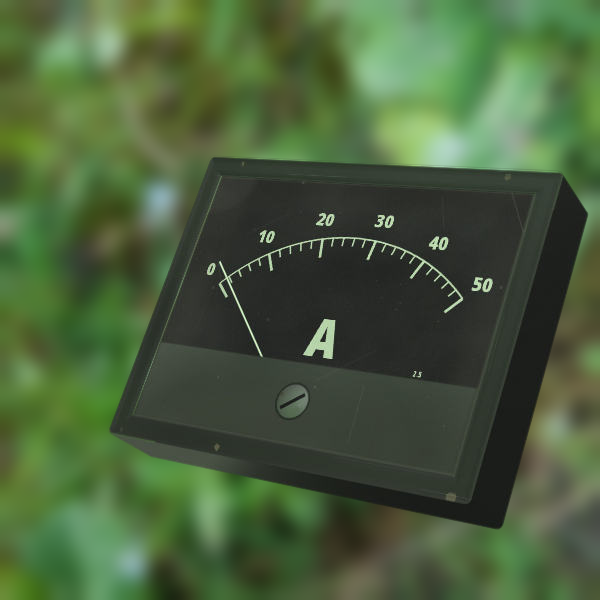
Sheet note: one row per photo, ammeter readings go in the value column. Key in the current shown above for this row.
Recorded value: 2 A
